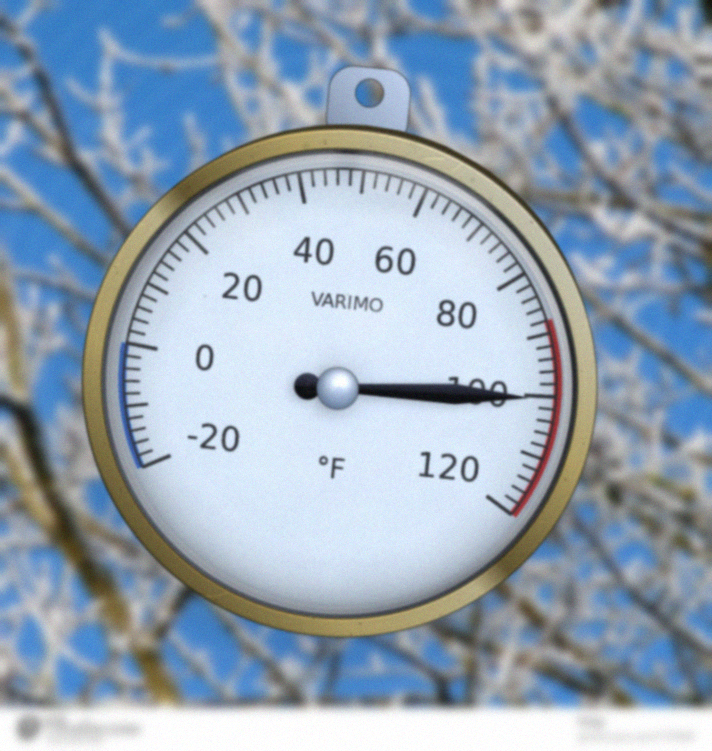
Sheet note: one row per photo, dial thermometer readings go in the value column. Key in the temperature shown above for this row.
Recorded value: 100 °F
